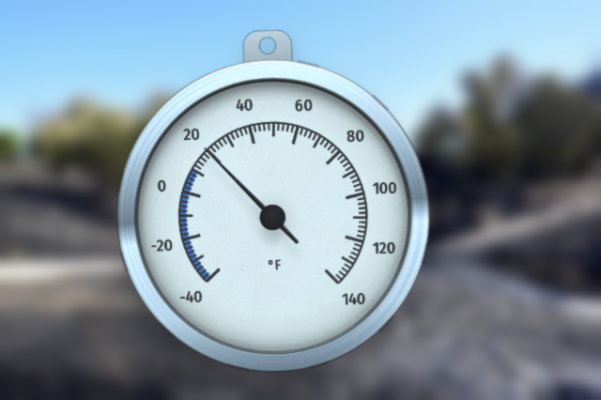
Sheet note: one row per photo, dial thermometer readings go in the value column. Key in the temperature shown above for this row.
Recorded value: 20 °F
